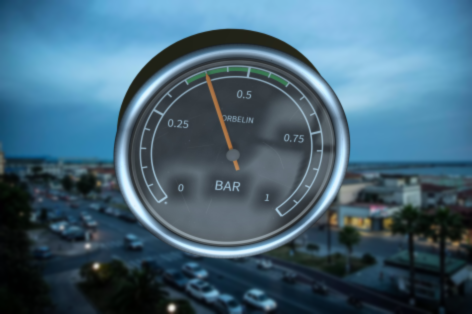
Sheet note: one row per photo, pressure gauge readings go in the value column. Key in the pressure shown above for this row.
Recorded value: 0.4 bar
